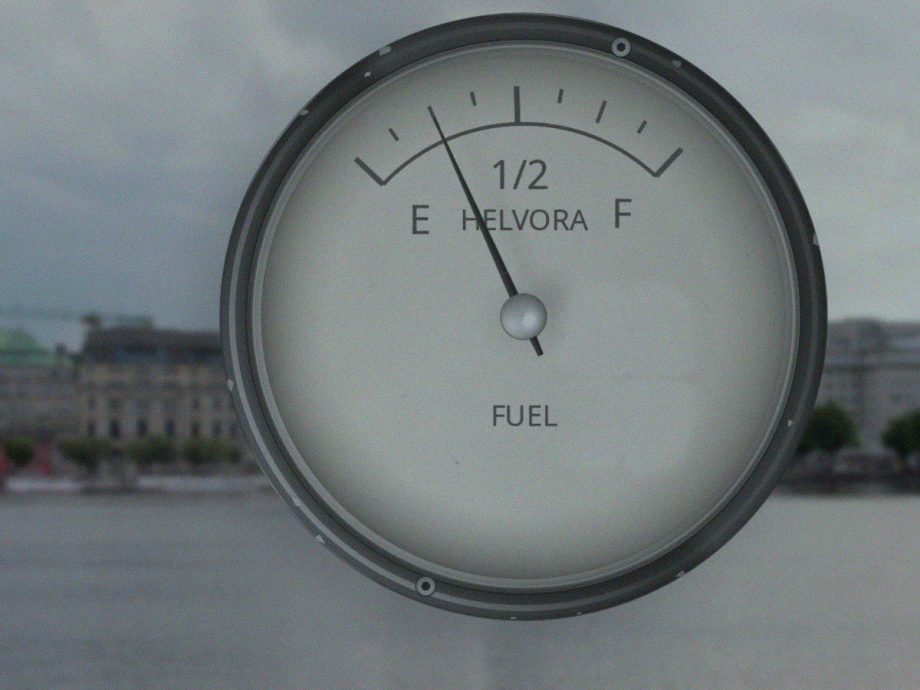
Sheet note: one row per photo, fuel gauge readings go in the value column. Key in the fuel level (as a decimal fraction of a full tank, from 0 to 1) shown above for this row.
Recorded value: 0.25
